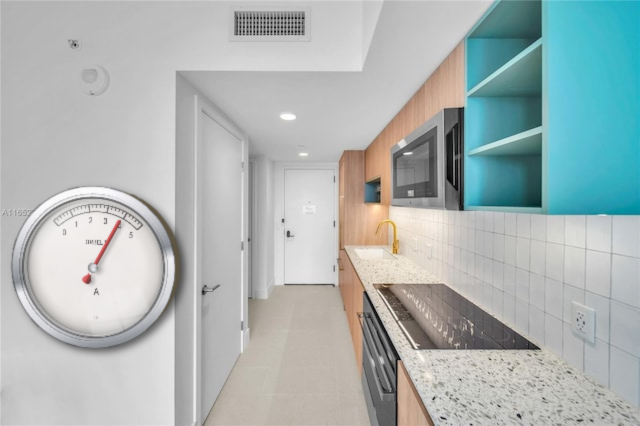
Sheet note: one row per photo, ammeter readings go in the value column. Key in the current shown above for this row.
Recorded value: 4 A
